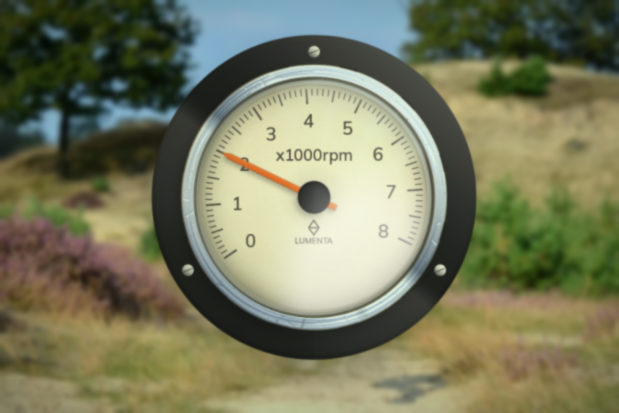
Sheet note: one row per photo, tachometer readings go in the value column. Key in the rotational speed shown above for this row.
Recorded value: 2000 rpm
